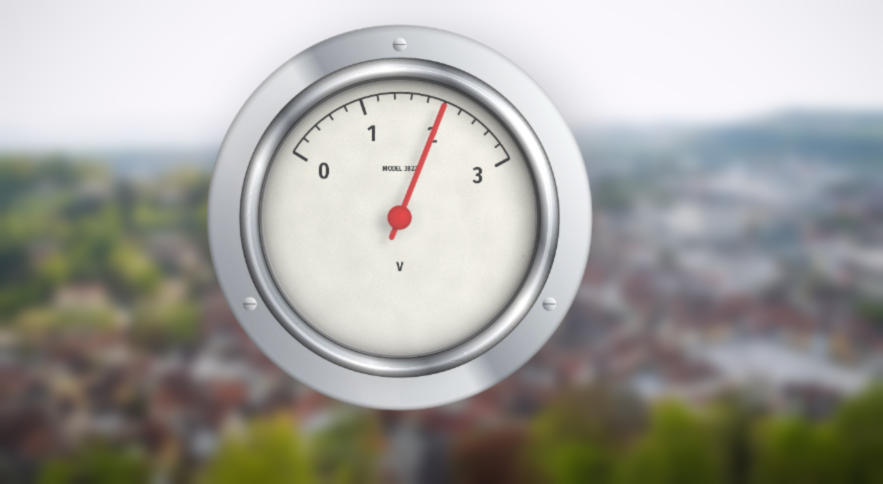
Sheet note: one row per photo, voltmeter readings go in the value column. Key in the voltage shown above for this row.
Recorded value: 2 V
